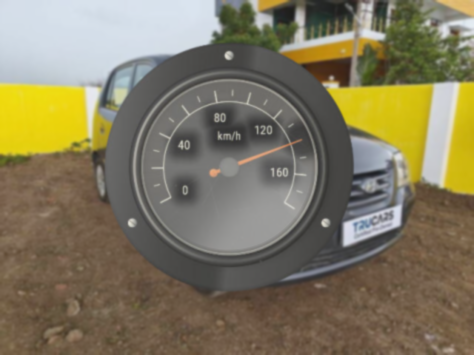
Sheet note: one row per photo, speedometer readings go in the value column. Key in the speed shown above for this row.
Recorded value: 140 km/h
